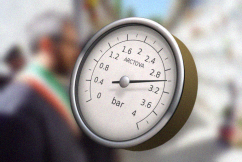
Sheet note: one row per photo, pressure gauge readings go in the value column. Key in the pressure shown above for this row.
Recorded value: 3 bar
